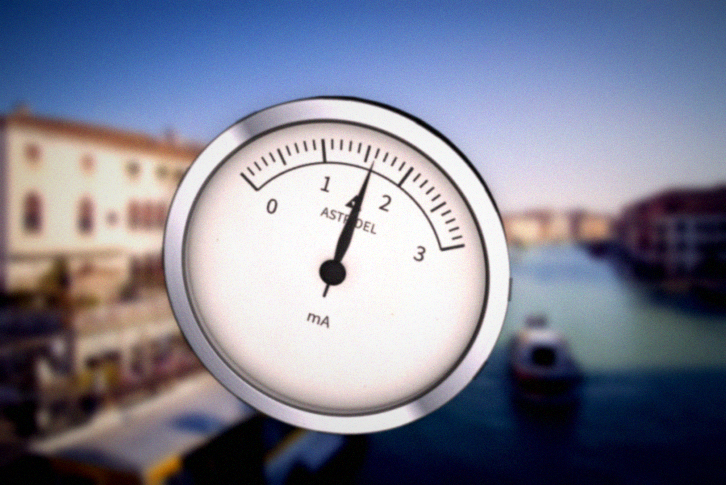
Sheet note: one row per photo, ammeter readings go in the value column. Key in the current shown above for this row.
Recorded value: 1.6 mA
